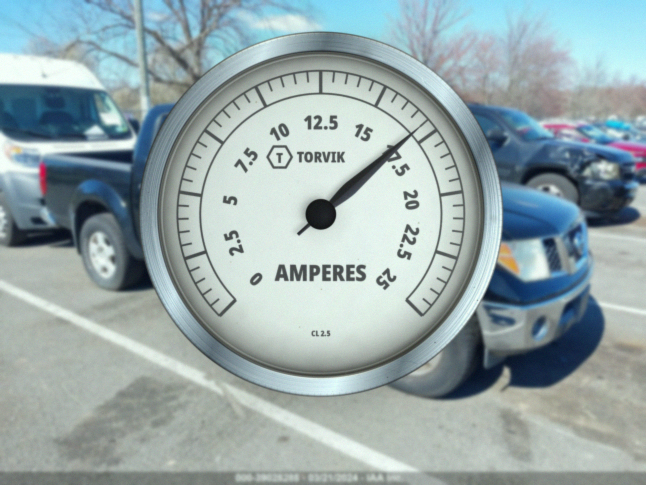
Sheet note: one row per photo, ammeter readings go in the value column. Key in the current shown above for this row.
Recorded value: 17 A
